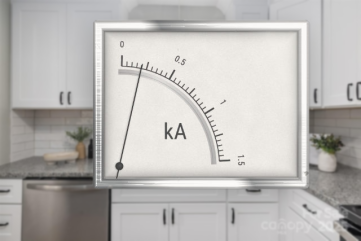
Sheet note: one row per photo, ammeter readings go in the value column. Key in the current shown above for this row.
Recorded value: 0.2 kA
